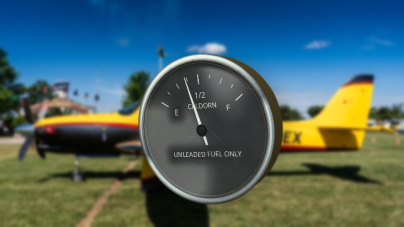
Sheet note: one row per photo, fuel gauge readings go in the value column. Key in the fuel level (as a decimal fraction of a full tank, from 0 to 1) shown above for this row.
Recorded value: 0.375
